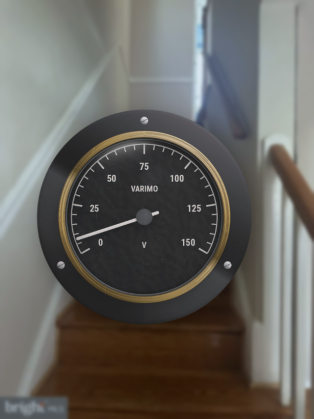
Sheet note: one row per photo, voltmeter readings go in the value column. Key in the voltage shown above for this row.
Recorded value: 7.5 V
